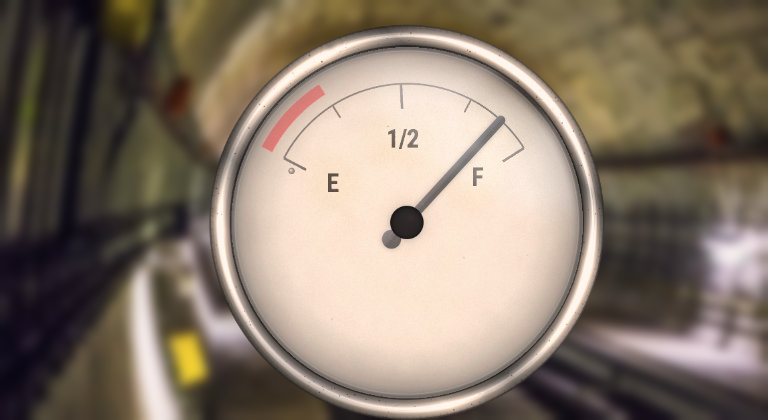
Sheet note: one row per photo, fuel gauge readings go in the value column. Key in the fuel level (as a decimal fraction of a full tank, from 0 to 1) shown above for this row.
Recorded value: 0.875
